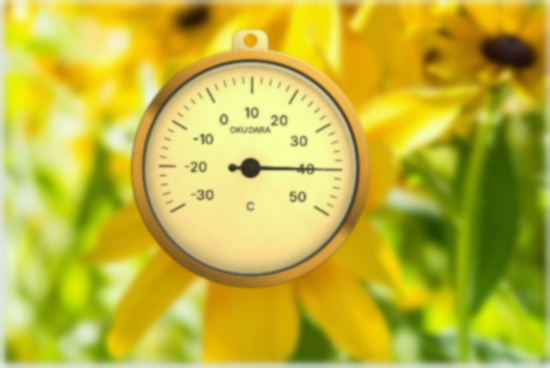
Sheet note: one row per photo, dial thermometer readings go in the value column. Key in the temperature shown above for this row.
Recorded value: 40 °C
